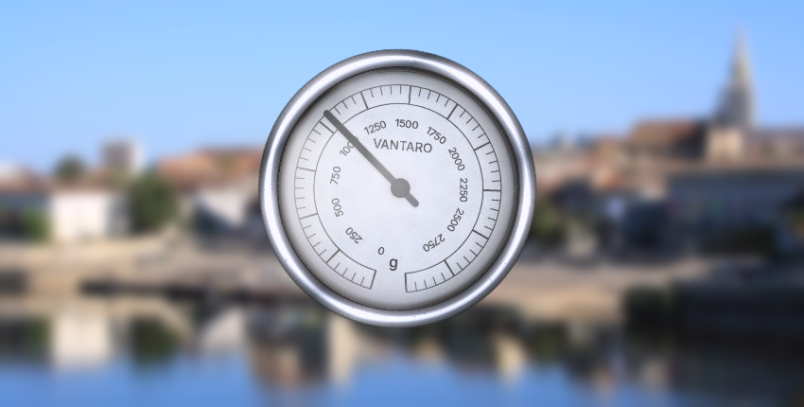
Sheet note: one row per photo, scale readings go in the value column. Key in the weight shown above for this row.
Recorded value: 1050 g
